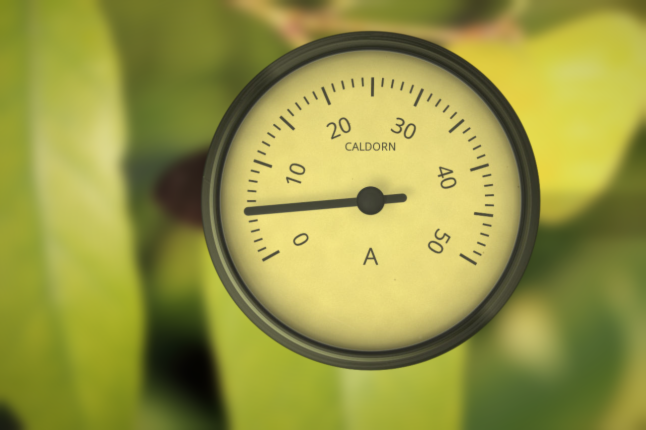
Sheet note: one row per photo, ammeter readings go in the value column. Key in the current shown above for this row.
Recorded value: 5 A
